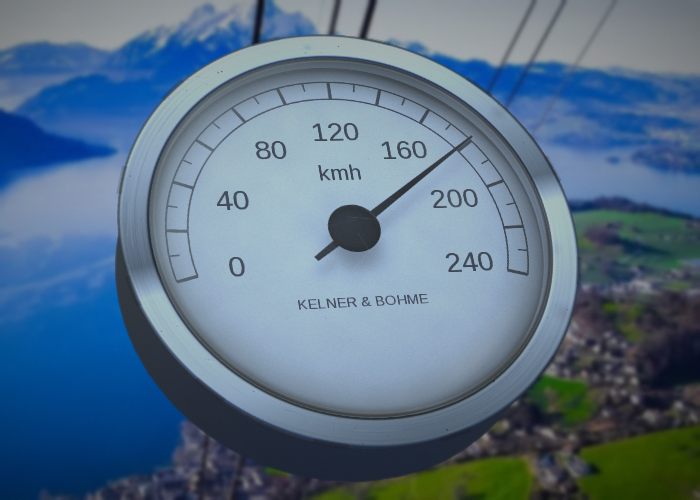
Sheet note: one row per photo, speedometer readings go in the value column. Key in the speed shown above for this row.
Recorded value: 180 km/h
